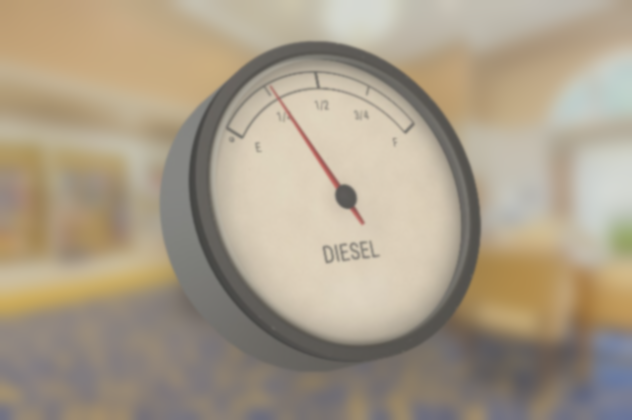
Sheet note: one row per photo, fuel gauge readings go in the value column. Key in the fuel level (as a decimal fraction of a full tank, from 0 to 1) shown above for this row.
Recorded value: 0.25
